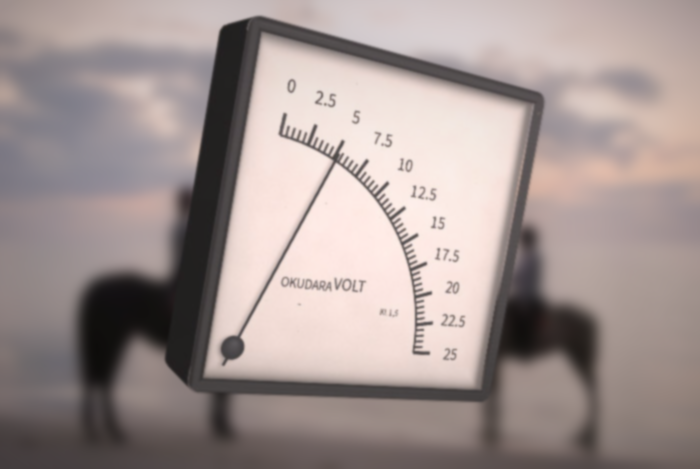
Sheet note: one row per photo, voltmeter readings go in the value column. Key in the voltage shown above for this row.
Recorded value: 5 V
